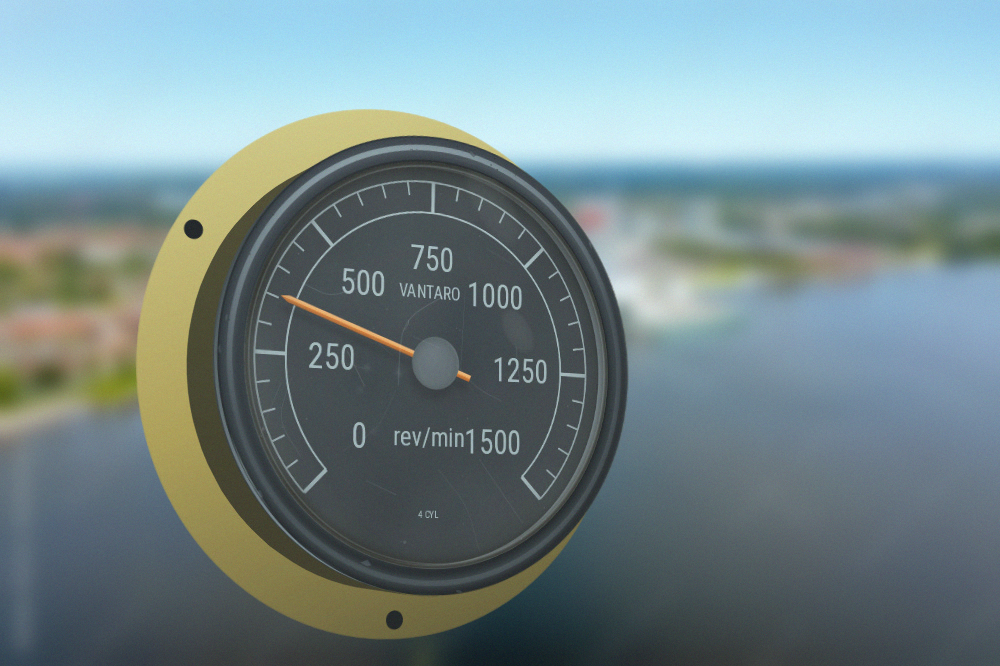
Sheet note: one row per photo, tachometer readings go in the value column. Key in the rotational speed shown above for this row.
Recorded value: 350 rpm
